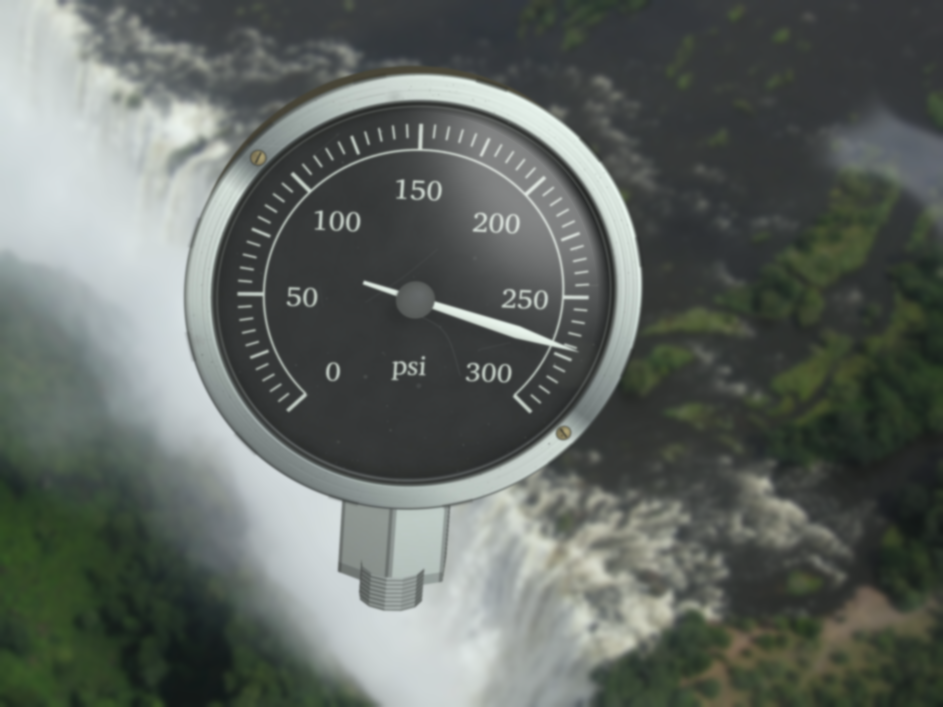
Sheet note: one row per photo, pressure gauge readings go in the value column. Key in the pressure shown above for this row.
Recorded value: 270 psi
